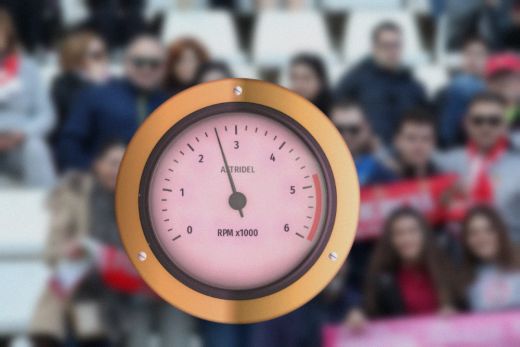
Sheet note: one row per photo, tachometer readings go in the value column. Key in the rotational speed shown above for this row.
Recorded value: 2600 rpm
